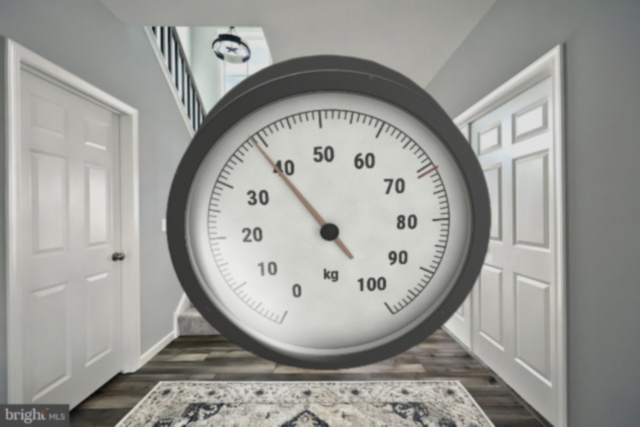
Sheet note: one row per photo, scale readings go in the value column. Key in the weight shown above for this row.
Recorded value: 39 kg
